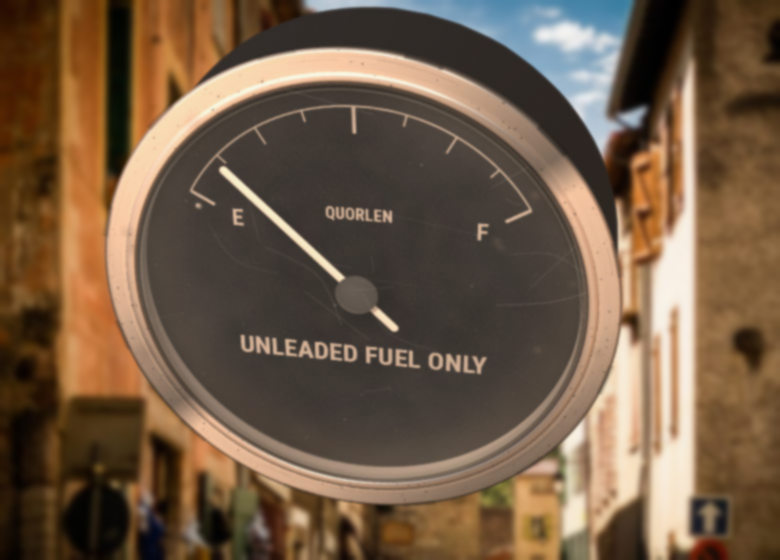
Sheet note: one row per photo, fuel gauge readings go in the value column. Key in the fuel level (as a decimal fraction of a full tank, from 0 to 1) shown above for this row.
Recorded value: 0.125
